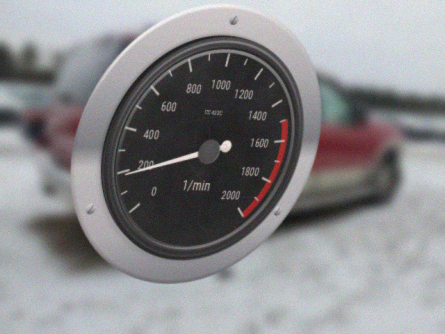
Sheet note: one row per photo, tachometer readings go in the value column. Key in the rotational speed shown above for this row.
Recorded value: 200 rpm
